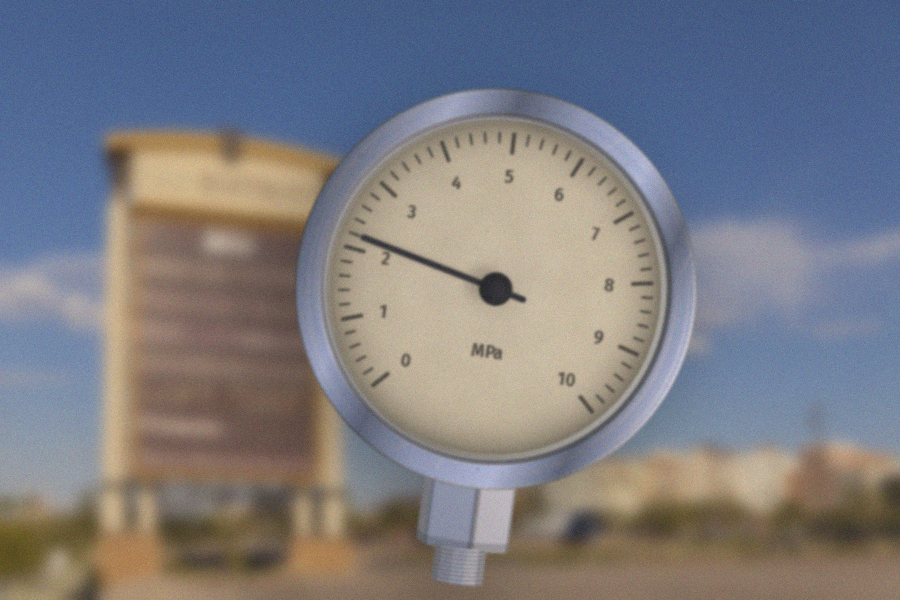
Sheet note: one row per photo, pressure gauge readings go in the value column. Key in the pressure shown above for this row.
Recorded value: 2.2 MPa
